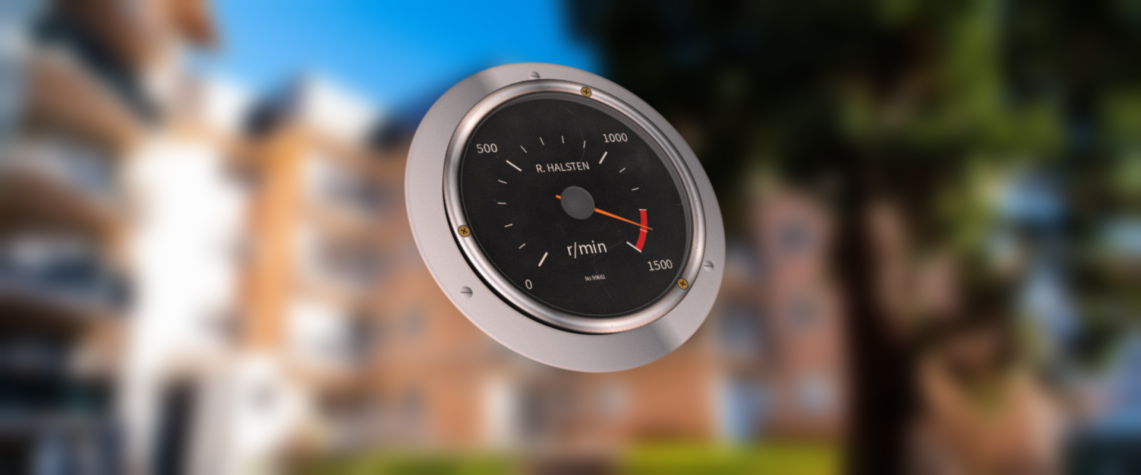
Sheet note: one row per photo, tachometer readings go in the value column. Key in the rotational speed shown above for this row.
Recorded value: 1400 rpm
